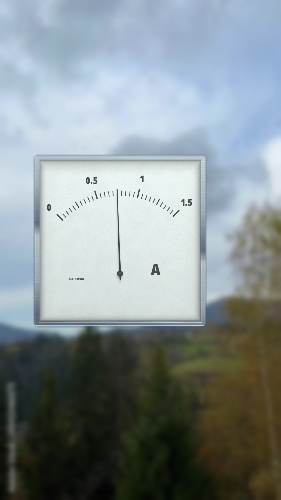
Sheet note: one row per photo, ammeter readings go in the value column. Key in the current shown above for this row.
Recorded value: 0.75 A
